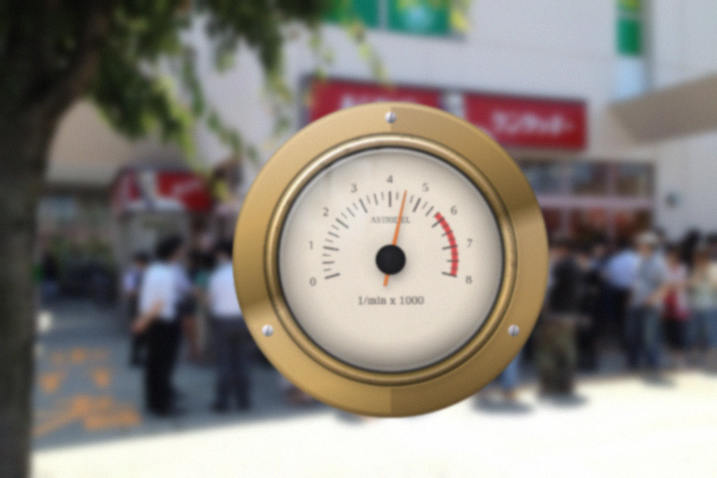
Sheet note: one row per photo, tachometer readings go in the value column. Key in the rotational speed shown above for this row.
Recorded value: 4500 rpm
